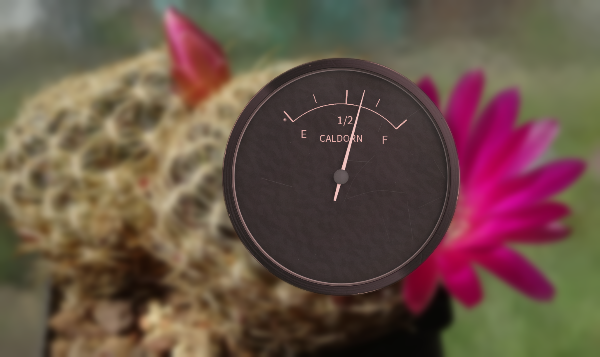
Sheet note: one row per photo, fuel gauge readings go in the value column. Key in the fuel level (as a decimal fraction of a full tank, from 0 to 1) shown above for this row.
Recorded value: 0.625
